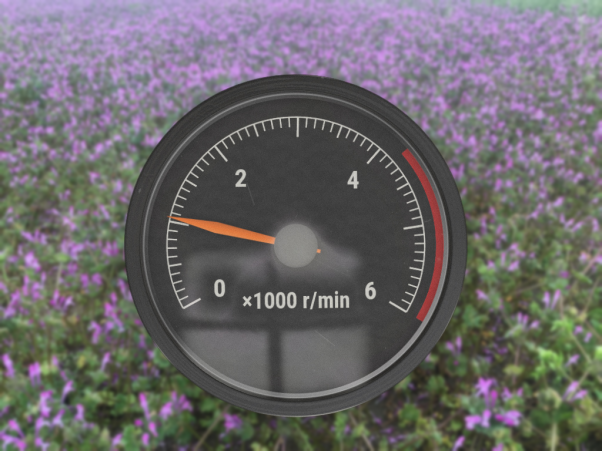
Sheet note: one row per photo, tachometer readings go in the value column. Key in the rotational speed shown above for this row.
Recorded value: 1050 rpm
